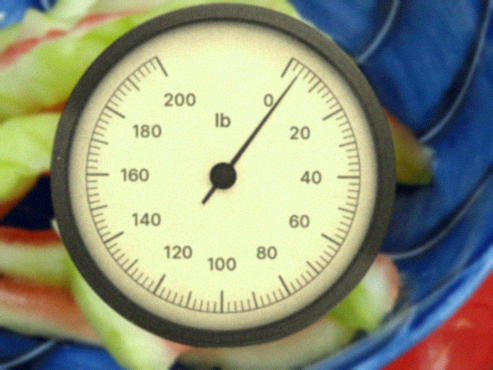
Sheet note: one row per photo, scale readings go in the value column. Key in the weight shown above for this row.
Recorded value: 4 lb
